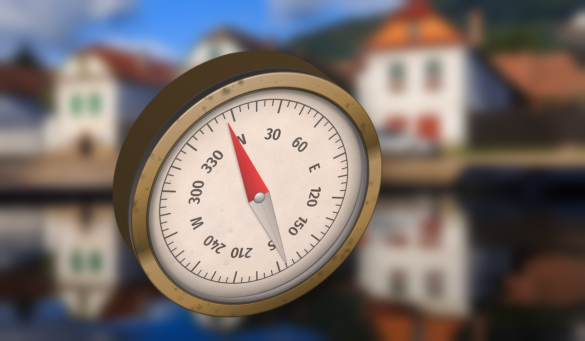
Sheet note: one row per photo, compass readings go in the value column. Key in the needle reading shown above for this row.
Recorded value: 355 °
